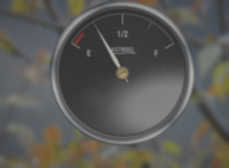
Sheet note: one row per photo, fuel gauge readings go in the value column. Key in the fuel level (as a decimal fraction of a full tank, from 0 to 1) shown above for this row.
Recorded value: 0.25
